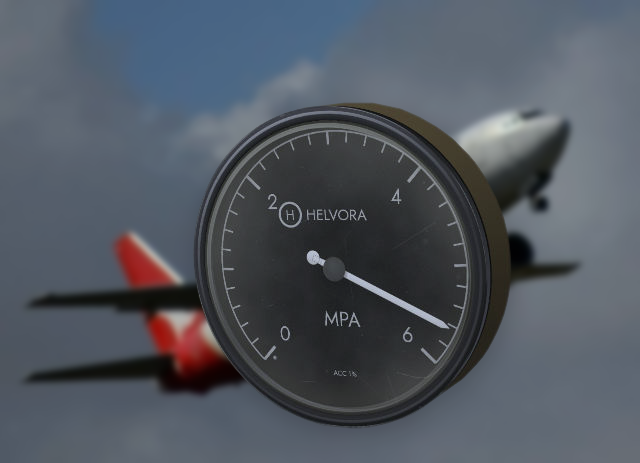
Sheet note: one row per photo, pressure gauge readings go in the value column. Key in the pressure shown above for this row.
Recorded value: 5.6 MPa
